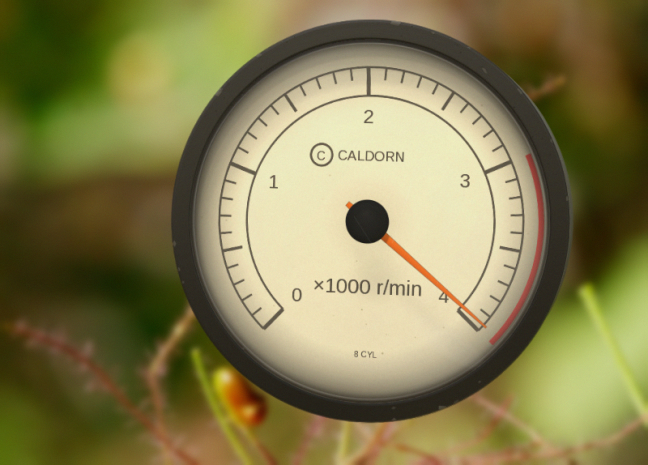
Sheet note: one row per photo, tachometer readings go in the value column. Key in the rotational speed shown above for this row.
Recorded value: 3950 rpm
